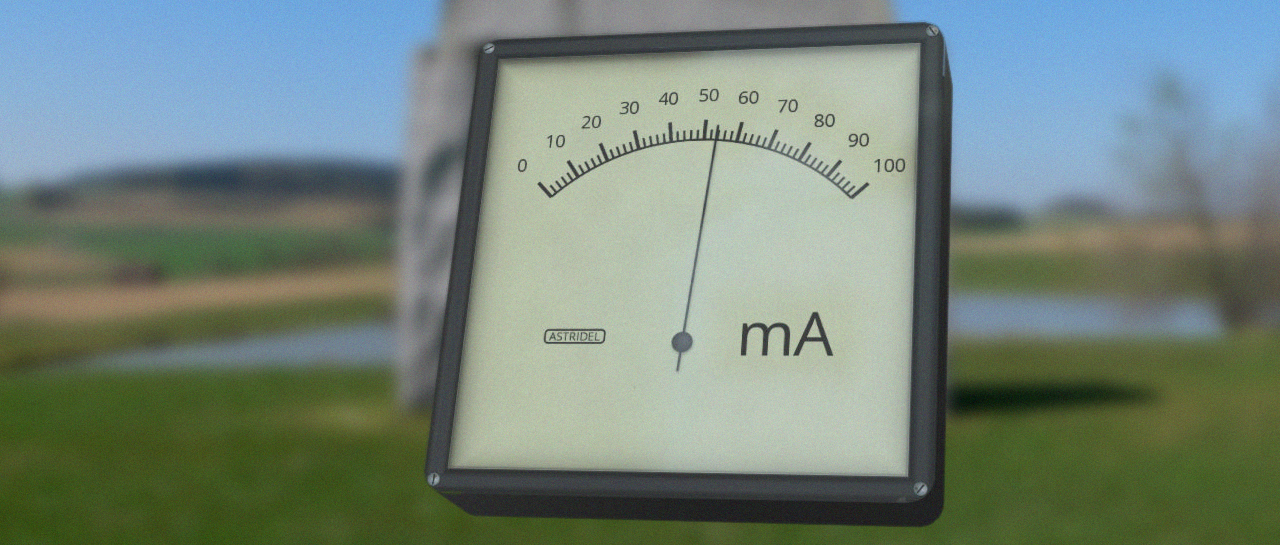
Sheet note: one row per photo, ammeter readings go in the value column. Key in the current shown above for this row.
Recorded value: 54 mA
